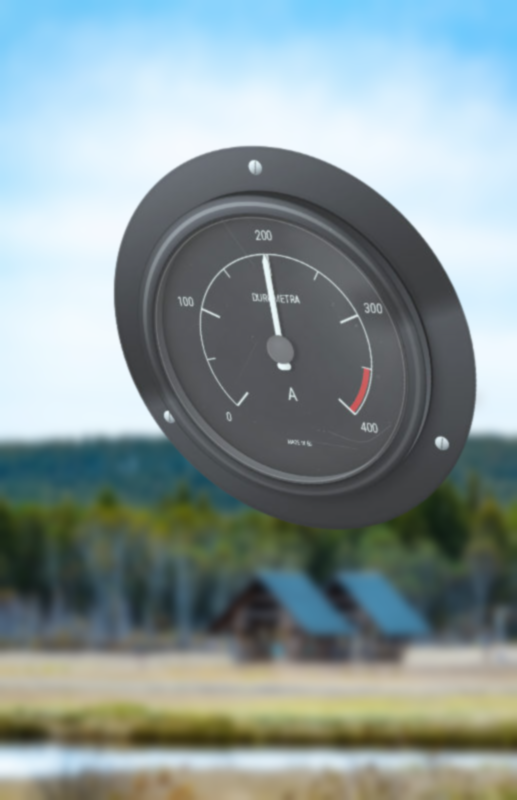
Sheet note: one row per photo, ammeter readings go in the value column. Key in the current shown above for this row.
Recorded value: 200 A
